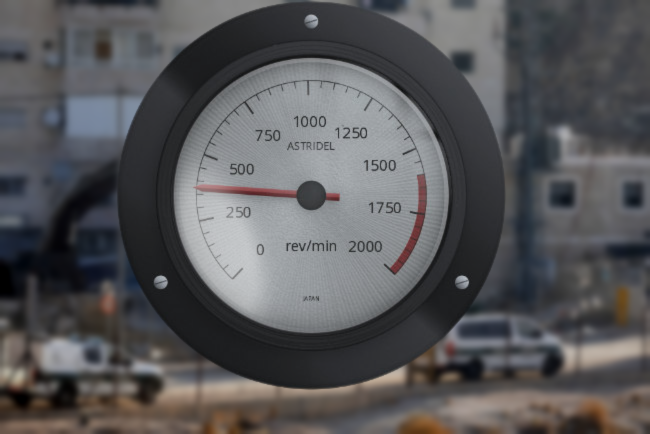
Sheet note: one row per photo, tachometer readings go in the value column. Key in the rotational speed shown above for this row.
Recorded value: 375 rpm
